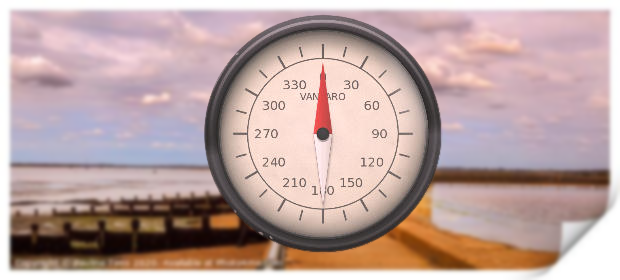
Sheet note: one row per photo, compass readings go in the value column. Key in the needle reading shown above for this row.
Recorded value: 0 °
